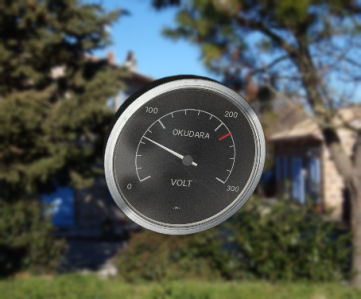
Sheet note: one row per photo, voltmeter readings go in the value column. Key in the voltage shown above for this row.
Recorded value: 70 V
